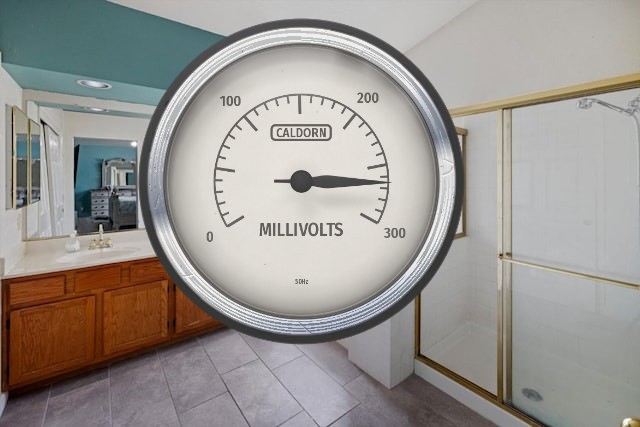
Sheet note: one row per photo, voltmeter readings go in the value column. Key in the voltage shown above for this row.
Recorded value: 265 mV
